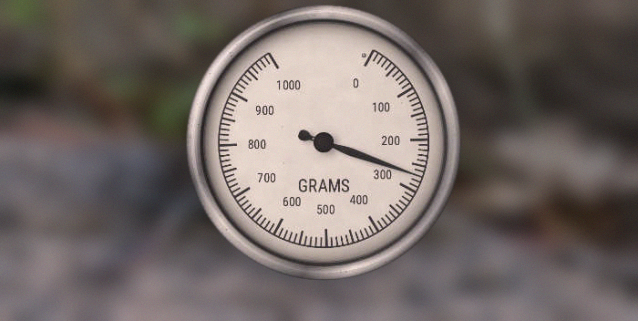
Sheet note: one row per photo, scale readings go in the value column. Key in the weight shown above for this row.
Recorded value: 270 g
